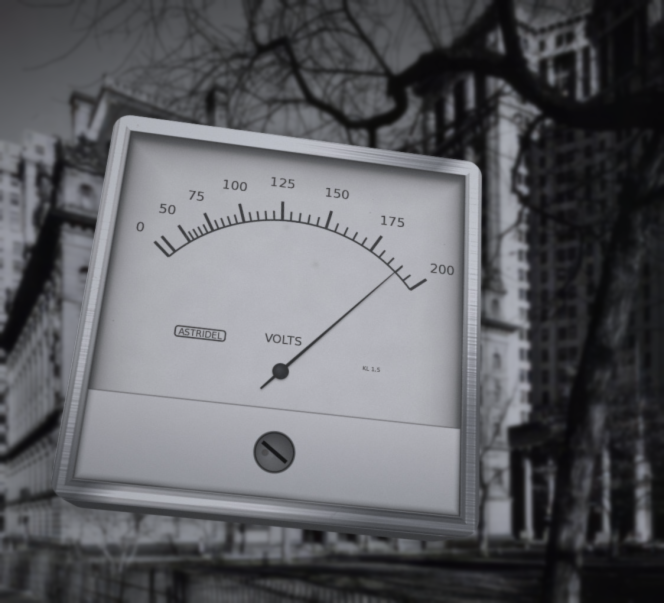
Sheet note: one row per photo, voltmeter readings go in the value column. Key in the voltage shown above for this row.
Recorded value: 190 V
